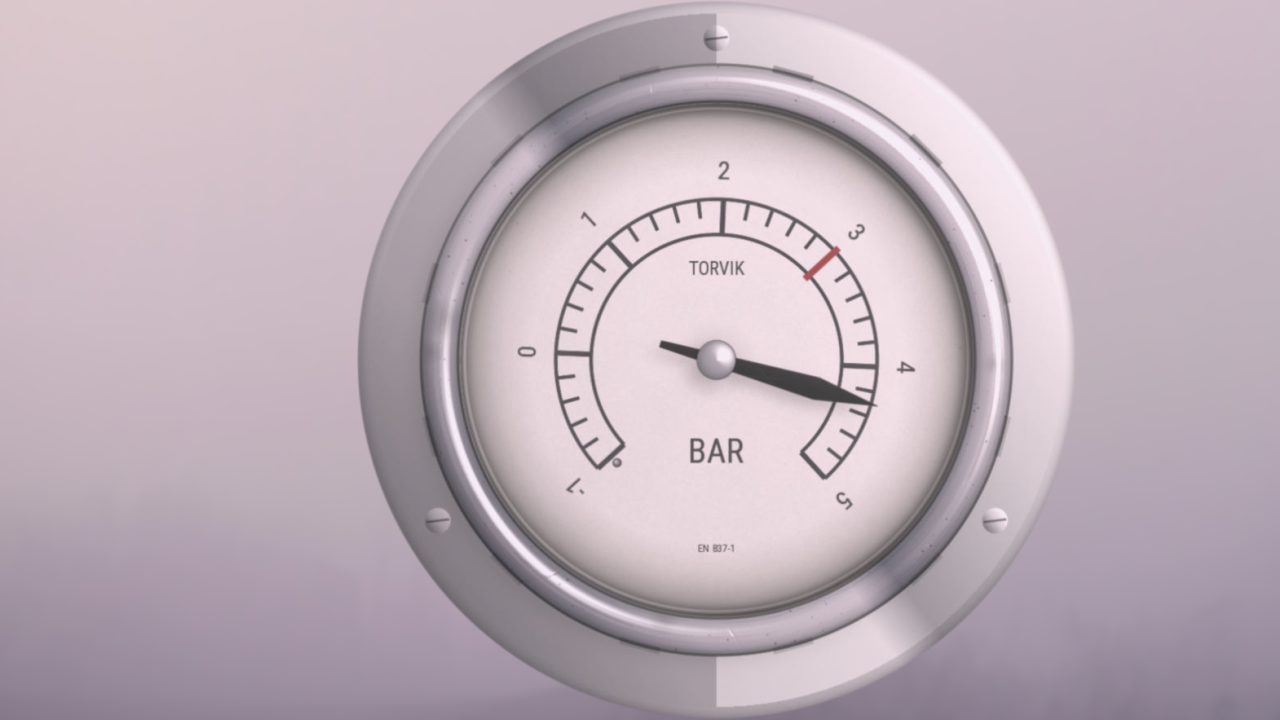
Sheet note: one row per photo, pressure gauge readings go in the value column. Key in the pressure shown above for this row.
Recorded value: 4.3 bar
